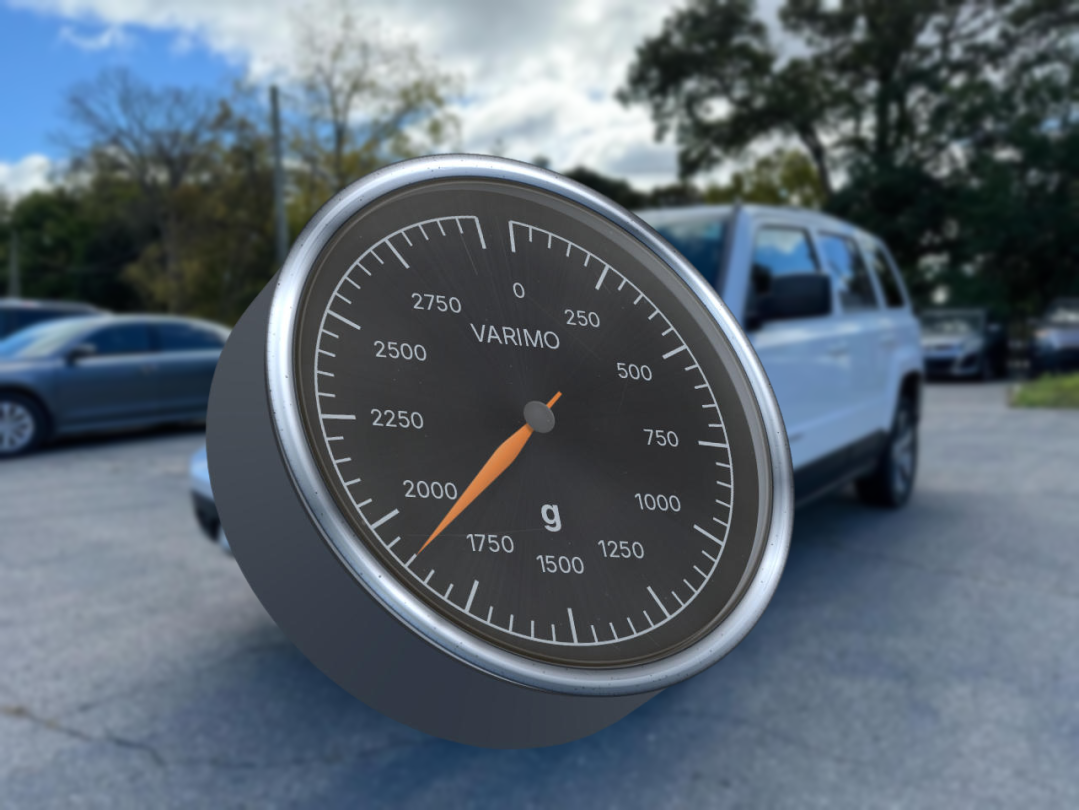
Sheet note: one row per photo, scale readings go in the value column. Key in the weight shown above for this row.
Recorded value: 1900 g
